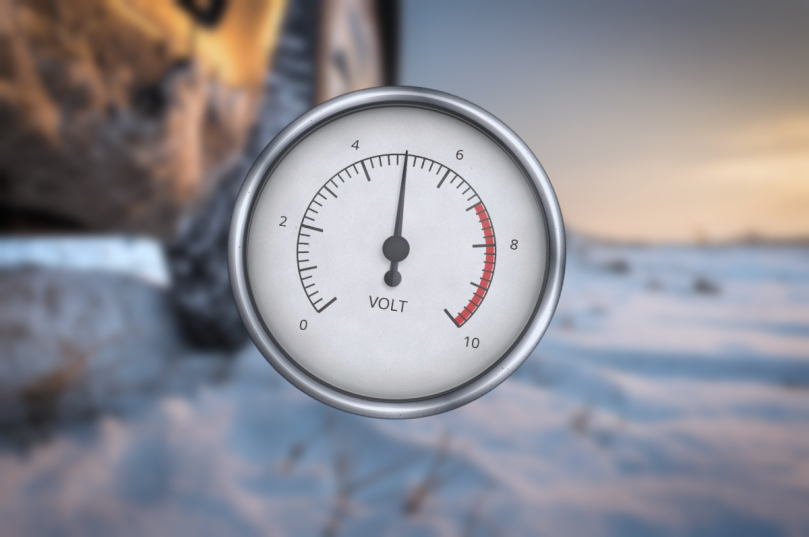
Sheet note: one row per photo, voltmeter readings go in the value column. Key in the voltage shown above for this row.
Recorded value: 5 V
